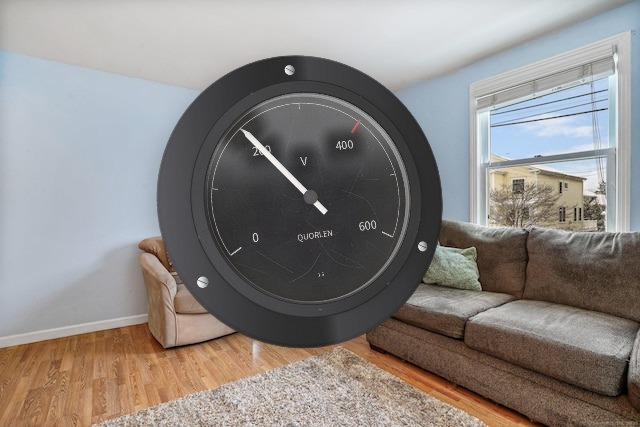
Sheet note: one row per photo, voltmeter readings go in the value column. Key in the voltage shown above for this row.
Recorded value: 200 V
